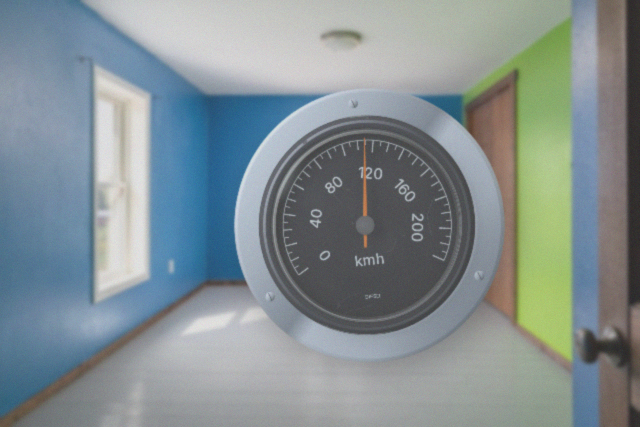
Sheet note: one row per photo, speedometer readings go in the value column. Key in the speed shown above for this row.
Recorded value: 115 km/h
